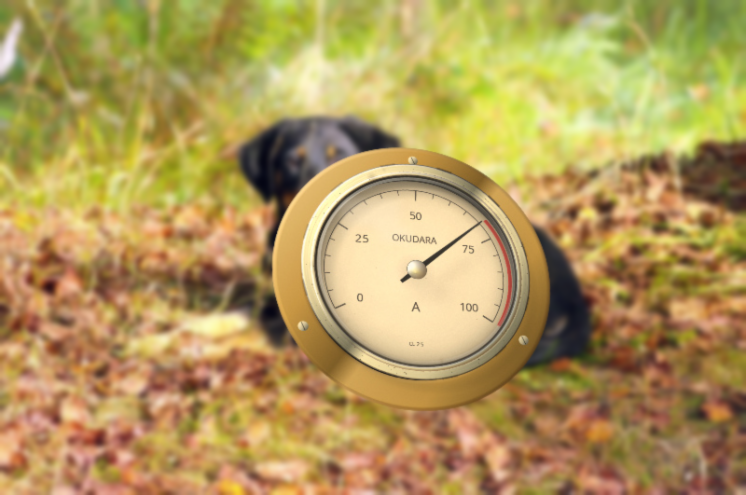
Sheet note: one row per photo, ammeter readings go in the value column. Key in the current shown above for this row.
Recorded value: 70 A
